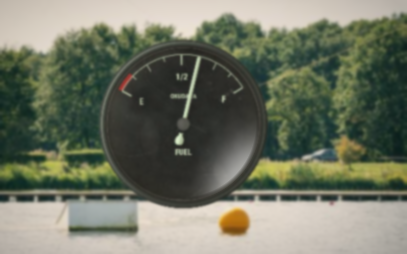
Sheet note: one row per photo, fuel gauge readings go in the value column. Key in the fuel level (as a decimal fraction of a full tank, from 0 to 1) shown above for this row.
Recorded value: 0.625
